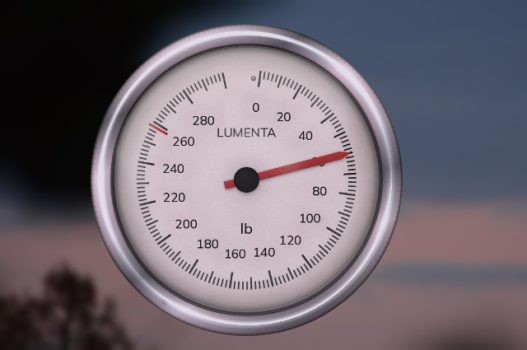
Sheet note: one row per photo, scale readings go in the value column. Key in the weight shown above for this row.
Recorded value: 60 lb
